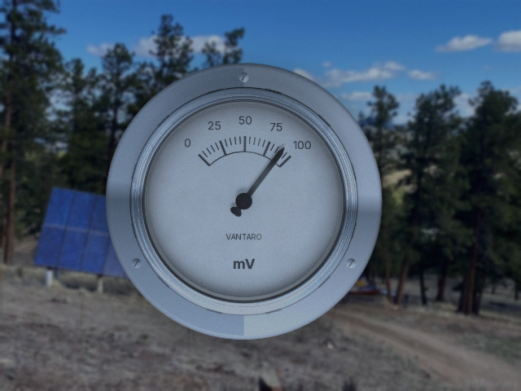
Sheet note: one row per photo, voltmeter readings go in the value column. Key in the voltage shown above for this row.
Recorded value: 90 mV
